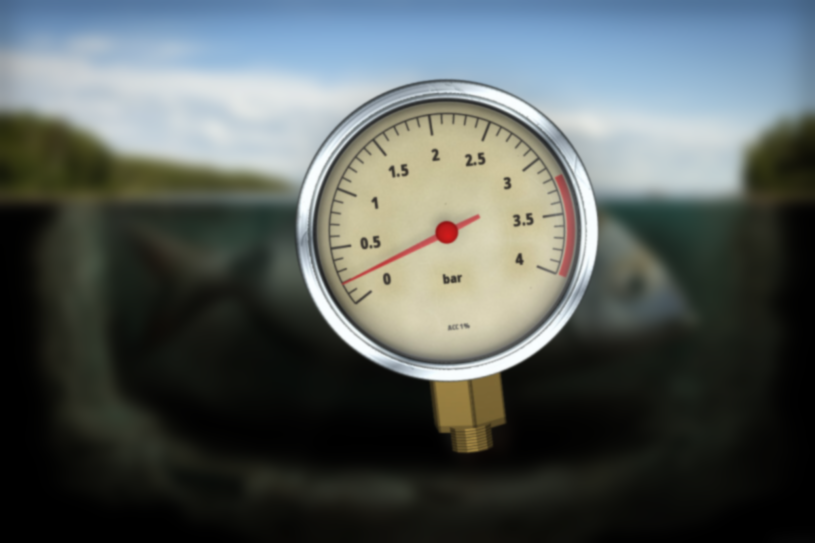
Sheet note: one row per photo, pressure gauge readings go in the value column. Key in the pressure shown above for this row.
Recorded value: 0.2 bar
